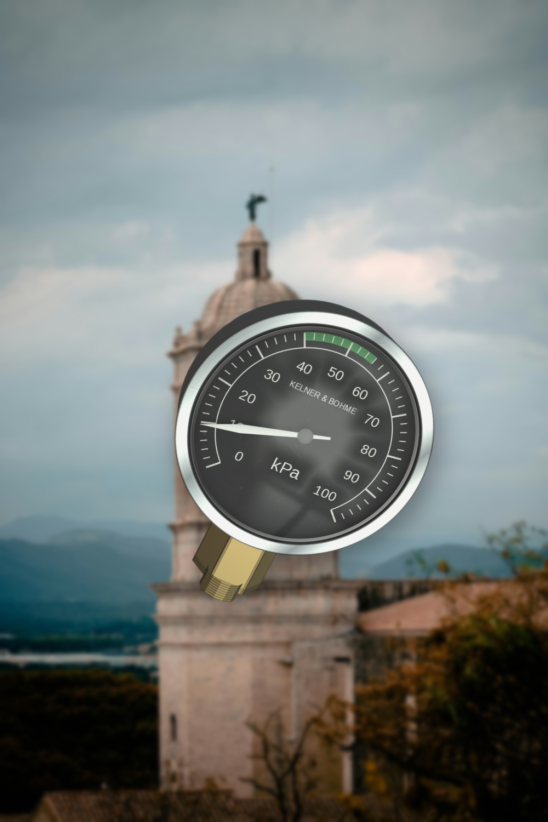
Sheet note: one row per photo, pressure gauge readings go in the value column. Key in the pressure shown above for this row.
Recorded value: 10 kPa
